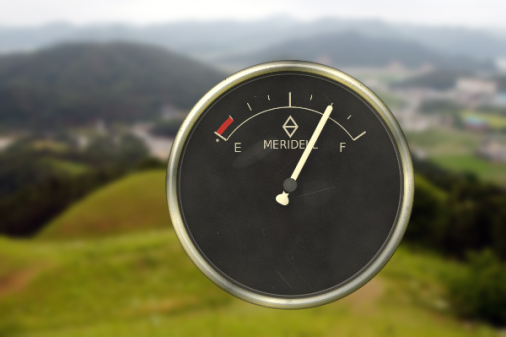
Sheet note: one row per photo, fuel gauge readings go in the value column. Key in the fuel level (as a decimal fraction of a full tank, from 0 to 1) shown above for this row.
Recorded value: 0.75
